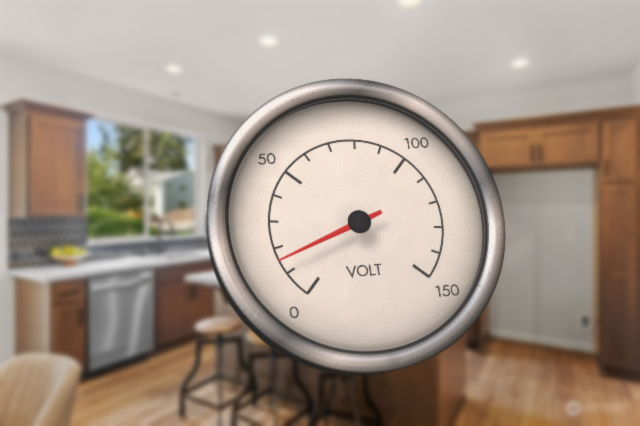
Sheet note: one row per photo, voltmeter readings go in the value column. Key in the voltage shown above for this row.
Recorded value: 15 V
